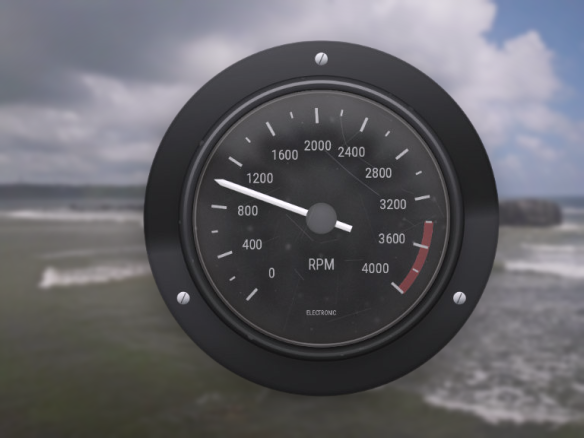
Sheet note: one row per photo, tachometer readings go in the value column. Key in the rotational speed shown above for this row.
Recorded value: 1000 rpm
